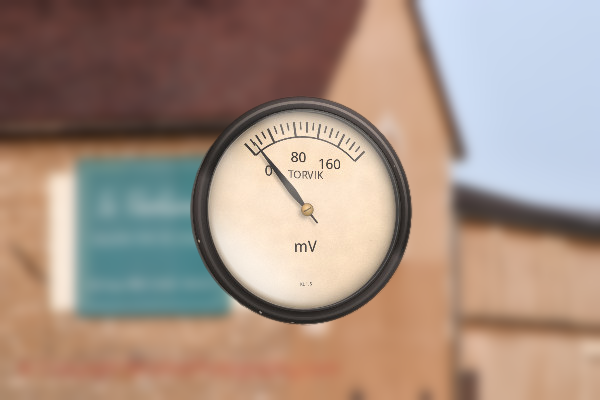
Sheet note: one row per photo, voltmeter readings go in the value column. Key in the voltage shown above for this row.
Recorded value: 10 mV
